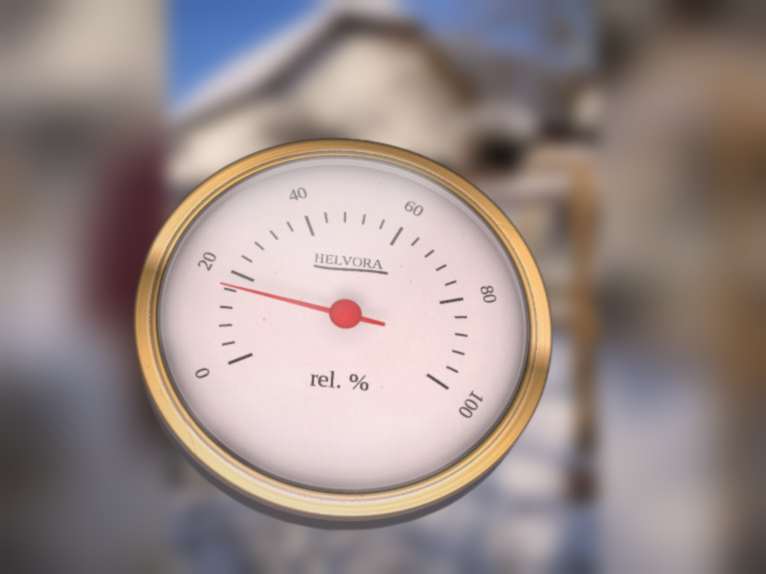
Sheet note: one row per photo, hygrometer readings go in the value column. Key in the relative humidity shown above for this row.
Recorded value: 16 %
